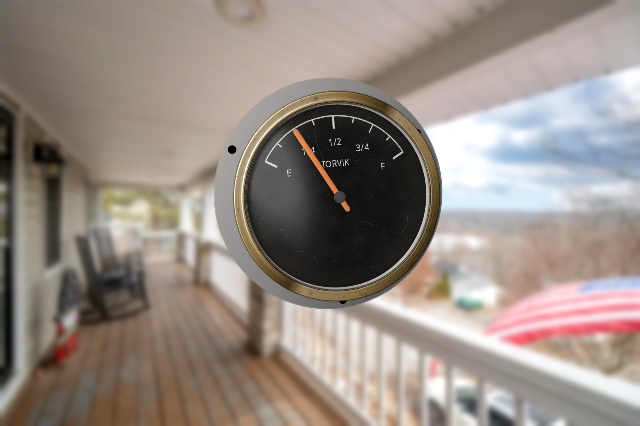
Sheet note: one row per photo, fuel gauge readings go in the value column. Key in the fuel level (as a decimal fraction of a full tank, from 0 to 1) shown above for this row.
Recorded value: 0.25
